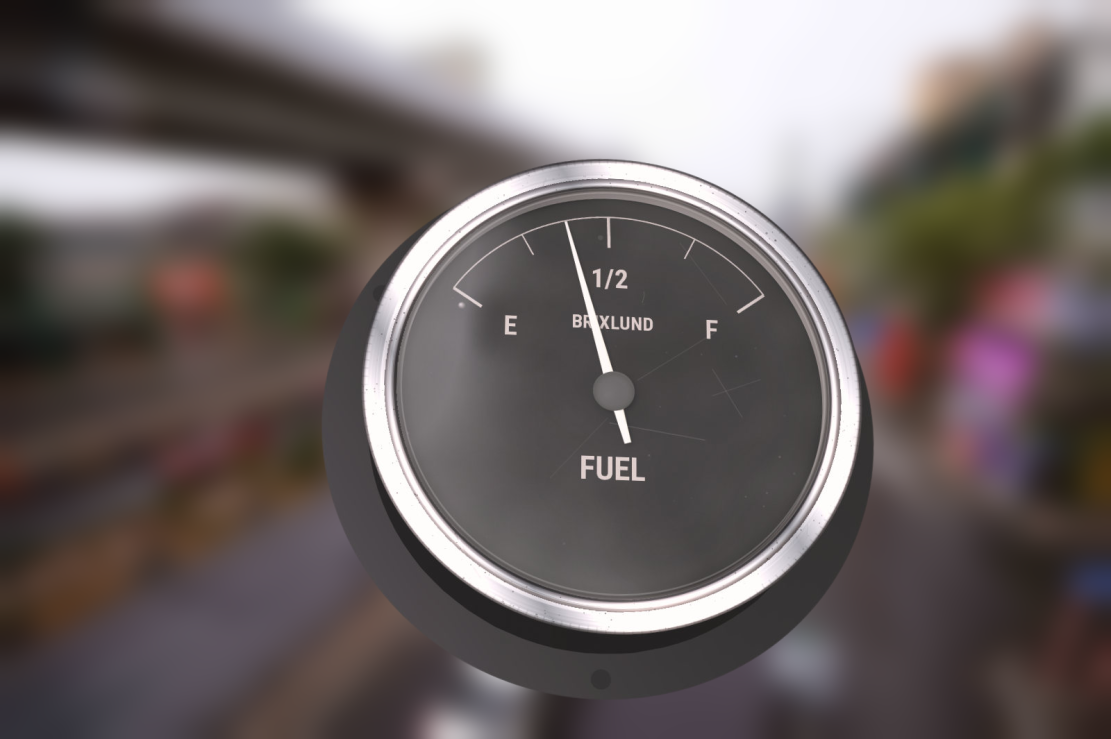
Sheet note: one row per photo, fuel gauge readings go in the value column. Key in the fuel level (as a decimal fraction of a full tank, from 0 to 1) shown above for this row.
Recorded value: 0.375
